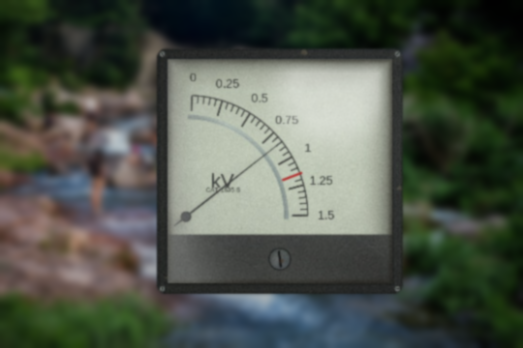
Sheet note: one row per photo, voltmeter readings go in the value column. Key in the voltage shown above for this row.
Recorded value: 0.85 kV
